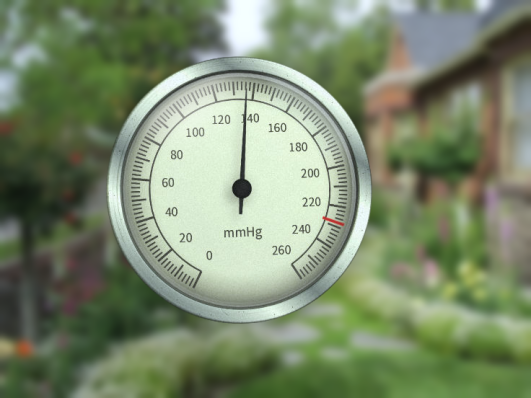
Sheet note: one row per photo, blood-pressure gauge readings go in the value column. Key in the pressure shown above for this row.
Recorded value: 136 mmHg
